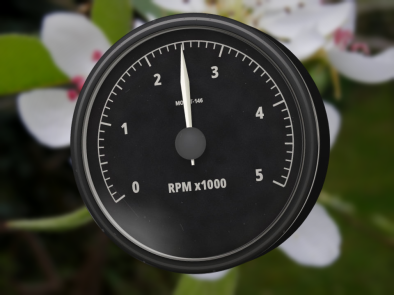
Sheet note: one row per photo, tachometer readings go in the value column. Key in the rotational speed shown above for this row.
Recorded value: 2500 rpm
